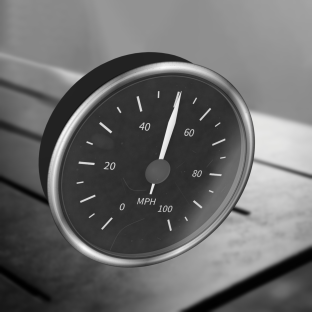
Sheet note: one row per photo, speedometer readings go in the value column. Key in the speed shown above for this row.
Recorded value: 50 mph
